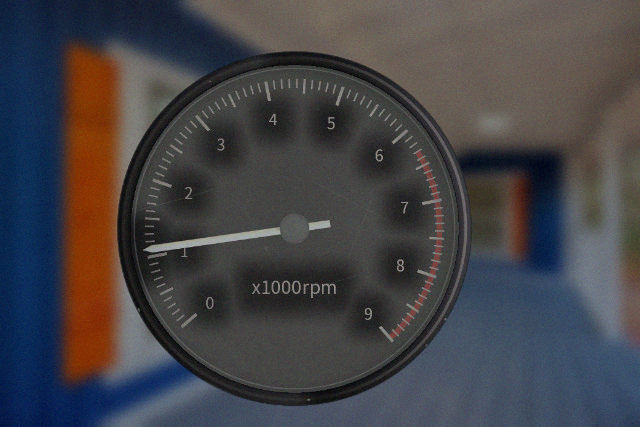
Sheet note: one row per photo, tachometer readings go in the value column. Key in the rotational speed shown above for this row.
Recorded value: 1100 rpm
